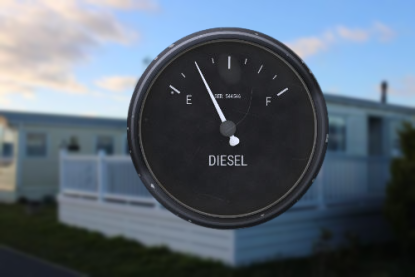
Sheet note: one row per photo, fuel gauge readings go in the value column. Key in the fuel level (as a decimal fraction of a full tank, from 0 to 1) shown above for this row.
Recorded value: 0.25
